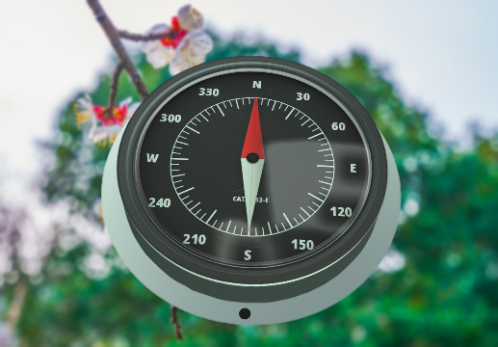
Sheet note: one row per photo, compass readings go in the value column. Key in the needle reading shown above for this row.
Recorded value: 0 °
